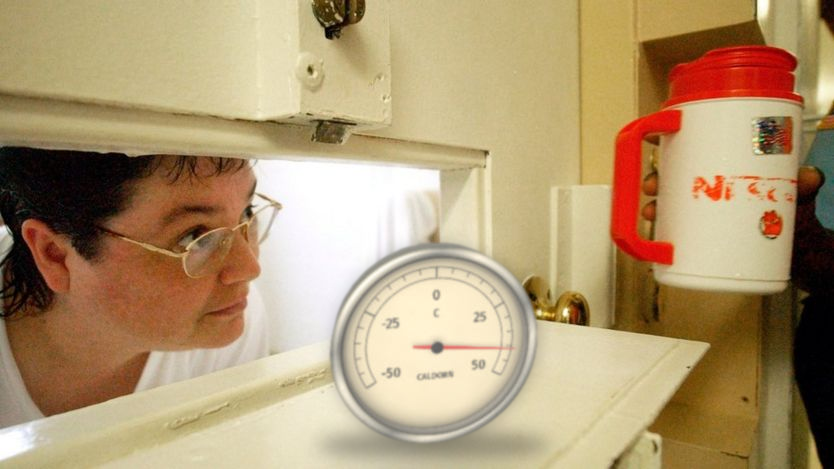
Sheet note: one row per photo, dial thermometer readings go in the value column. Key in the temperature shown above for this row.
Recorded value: 40 °C
